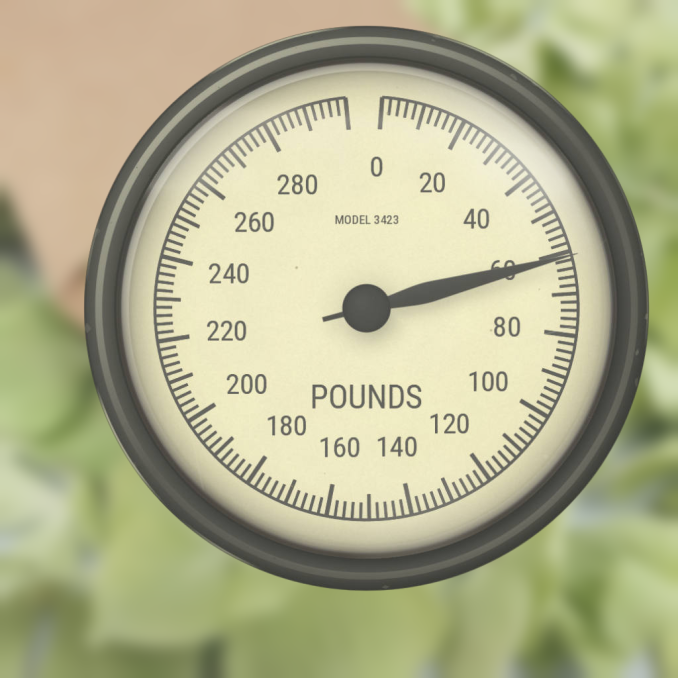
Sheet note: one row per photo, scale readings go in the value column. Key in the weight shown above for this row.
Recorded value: 61 lb
